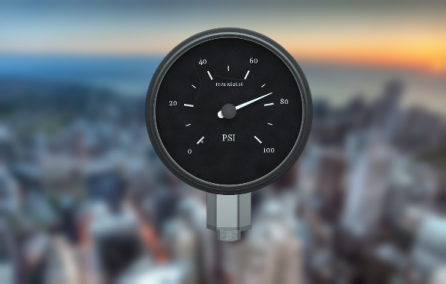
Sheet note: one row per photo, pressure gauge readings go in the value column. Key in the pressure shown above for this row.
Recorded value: 75 psi
